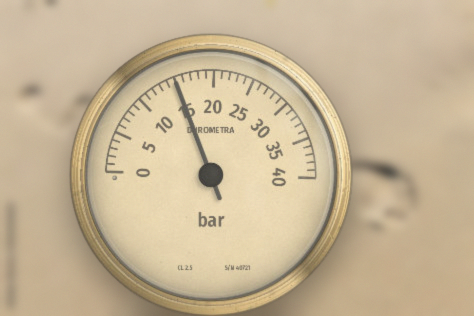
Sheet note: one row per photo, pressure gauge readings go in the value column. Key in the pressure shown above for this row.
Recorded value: 15 bar
